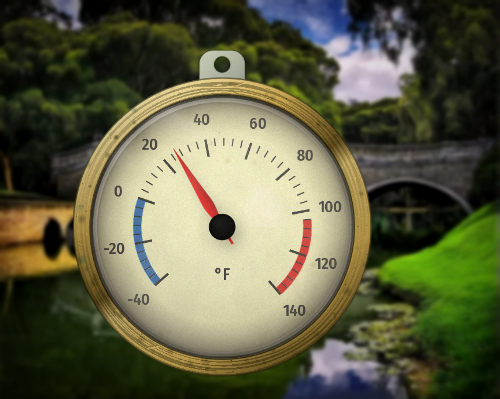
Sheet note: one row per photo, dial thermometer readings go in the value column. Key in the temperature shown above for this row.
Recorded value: 26 °F
